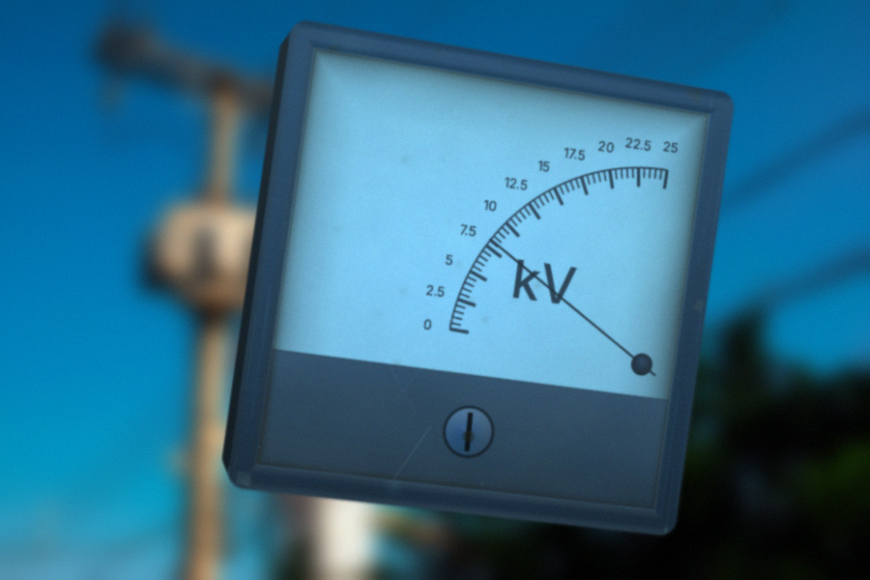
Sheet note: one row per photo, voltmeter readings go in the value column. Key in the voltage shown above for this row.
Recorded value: 8 kV
